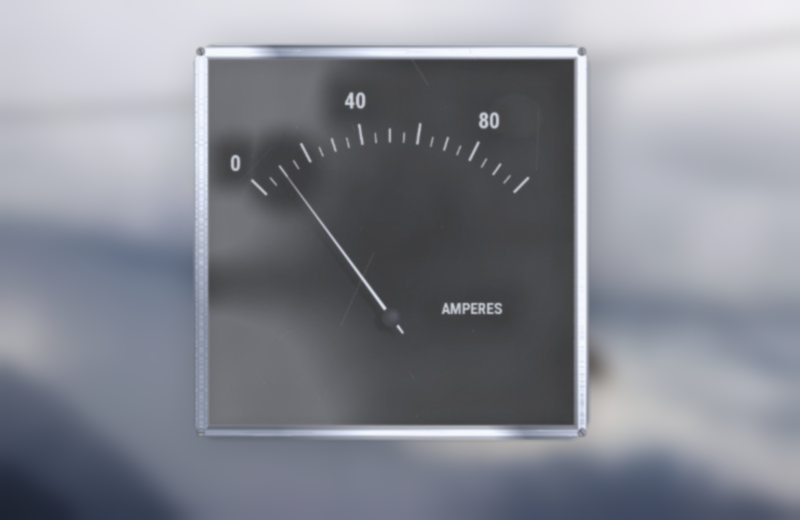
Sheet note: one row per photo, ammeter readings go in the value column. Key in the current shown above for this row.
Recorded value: 10 A
